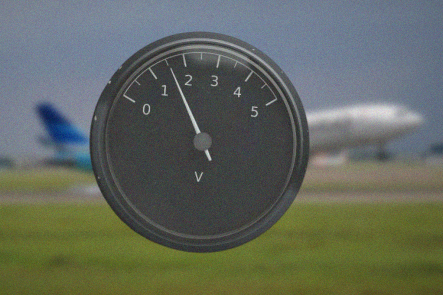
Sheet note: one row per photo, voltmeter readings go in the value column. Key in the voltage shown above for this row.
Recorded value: 1.5 V
